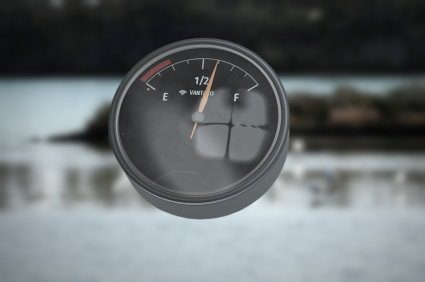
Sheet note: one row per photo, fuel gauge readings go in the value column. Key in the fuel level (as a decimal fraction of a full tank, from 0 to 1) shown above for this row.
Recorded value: 0.625
